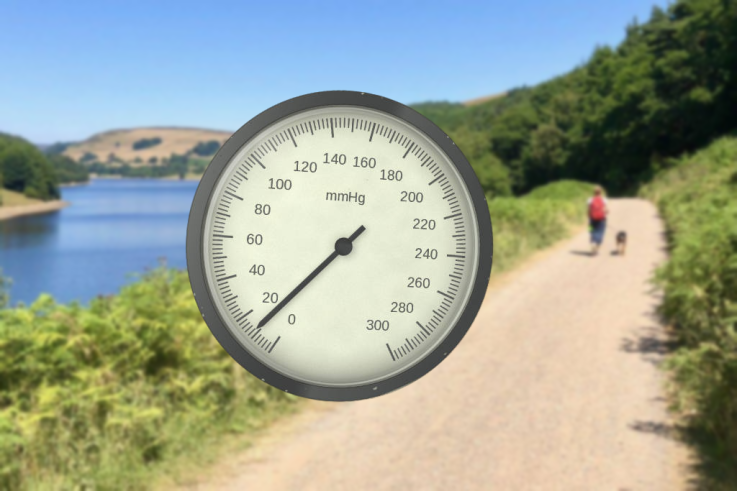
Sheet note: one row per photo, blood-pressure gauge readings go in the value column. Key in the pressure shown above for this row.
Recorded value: 12 mmHg
